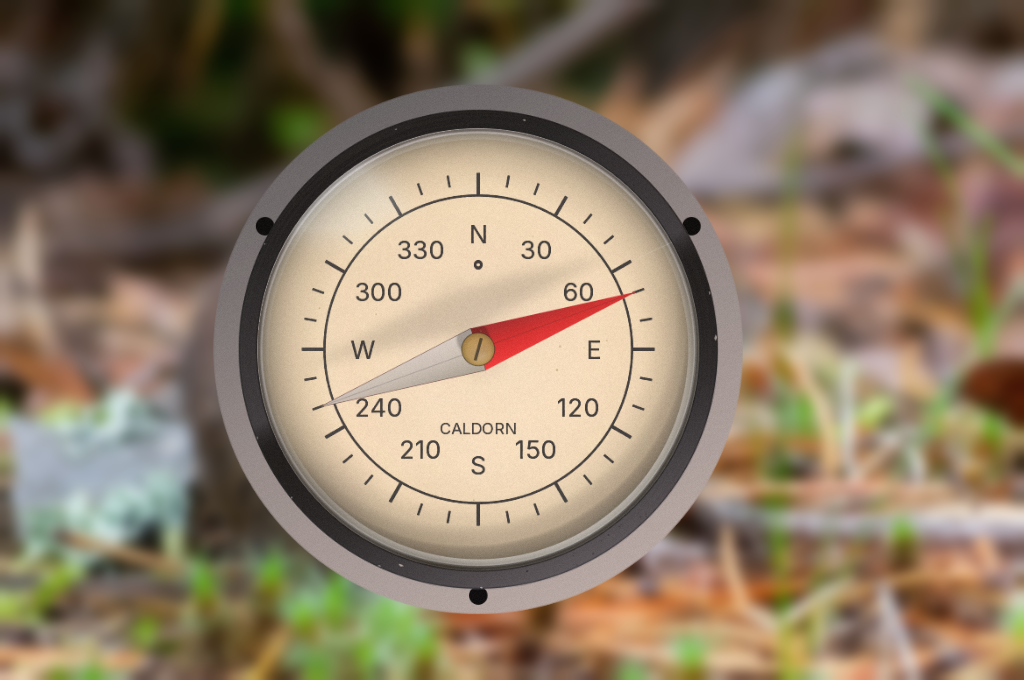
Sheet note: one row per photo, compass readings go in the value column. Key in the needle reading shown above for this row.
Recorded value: 70 °
